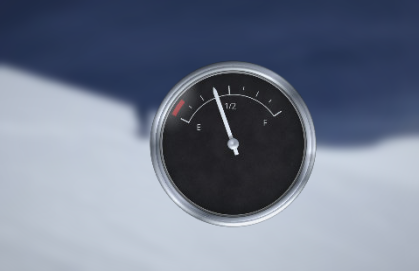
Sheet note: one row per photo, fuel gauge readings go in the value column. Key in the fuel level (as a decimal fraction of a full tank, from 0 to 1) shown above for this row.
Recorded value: 0.375
